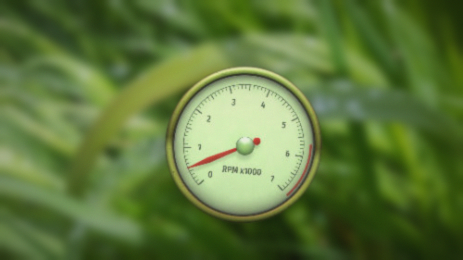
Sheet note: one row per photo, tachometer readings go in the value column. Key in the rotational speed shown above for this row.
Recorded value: 500 rpm
